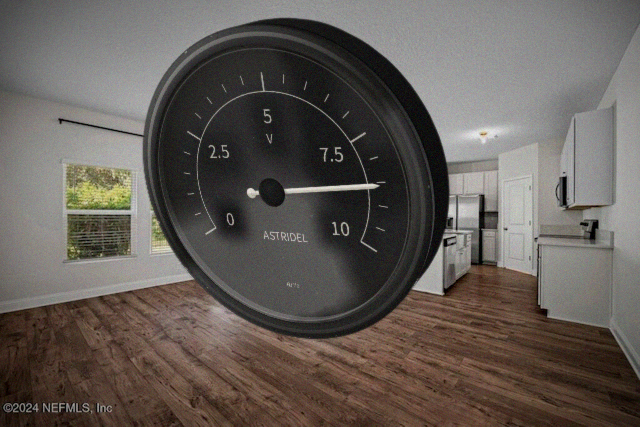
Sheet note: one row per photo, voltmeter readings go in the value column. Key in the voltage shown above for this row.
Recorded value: 8.5 V
